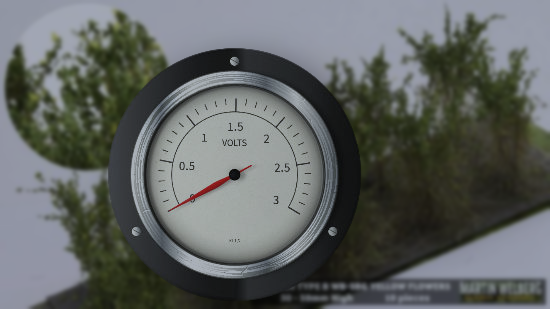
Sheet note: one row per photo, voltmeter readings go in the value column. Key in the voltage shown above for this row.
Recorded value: 0 V
